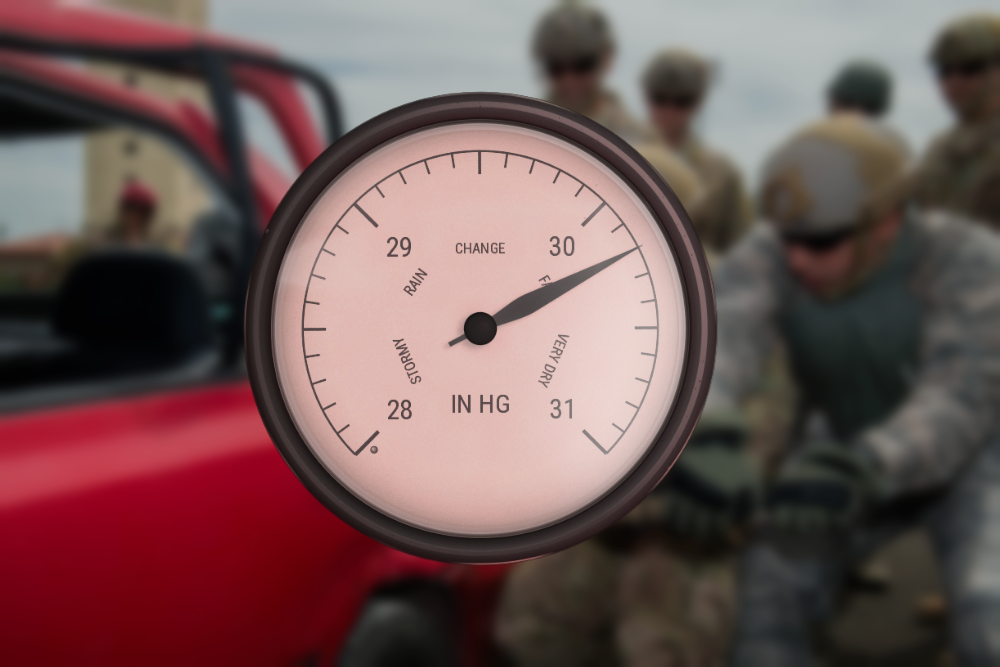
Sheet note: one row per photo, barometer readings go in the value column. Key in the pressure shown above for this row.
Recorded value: 30.2 inHg
